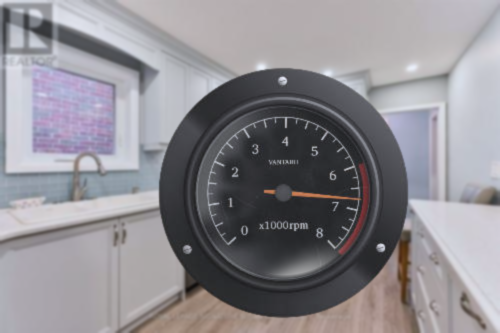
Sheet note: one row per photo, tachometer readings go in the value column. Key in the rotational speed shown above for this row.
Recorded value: 6750 rpm
